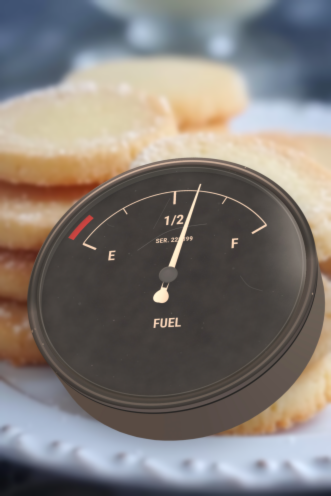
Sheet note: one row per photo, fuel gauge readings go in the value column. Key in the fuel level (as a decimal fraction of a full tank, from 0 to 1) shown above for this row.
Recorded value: 0.625
